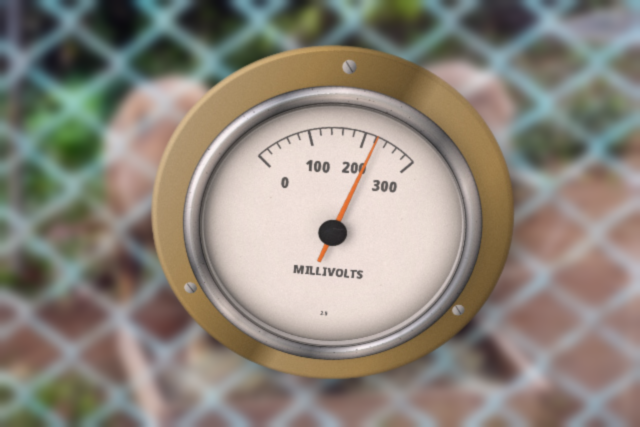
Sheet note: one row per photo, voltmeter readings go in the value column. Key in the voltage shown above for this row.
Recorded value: 220 mV
